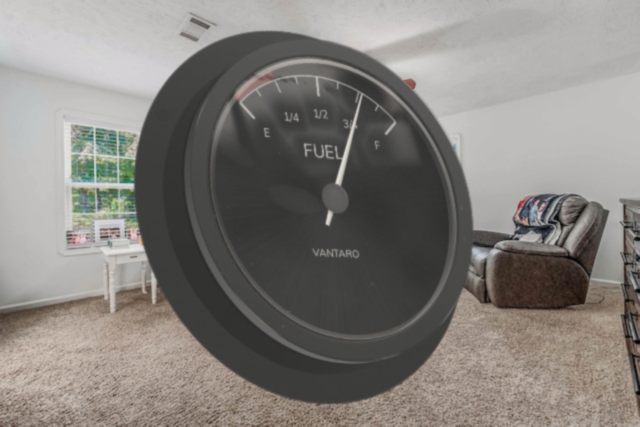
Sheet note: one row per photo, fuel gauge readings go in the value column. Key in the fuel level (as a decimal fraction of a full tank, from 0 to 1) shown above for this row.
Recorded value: 0.75
